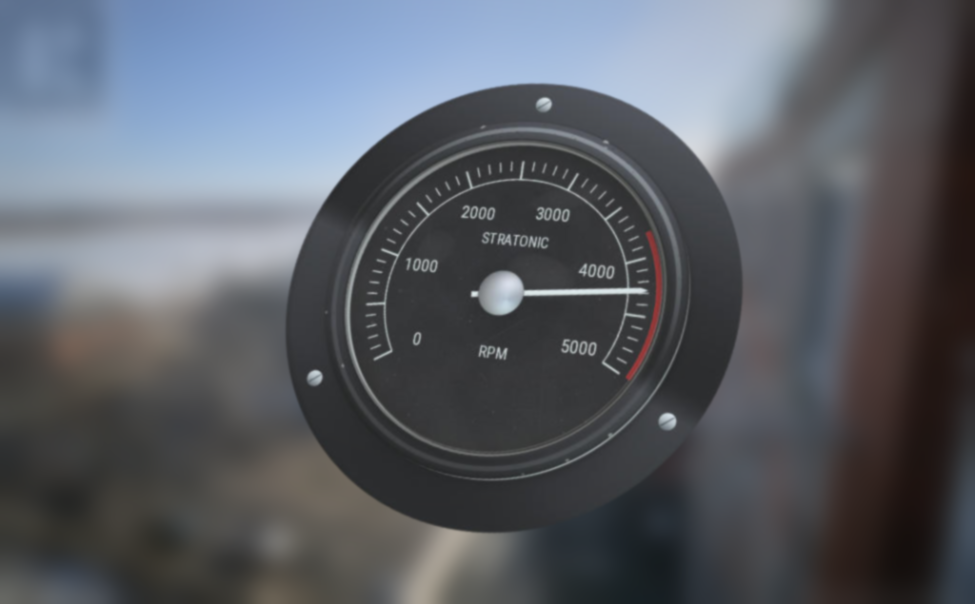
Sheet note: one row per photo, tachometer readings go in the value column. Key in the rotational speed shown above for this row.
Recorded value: 4300 rpm
